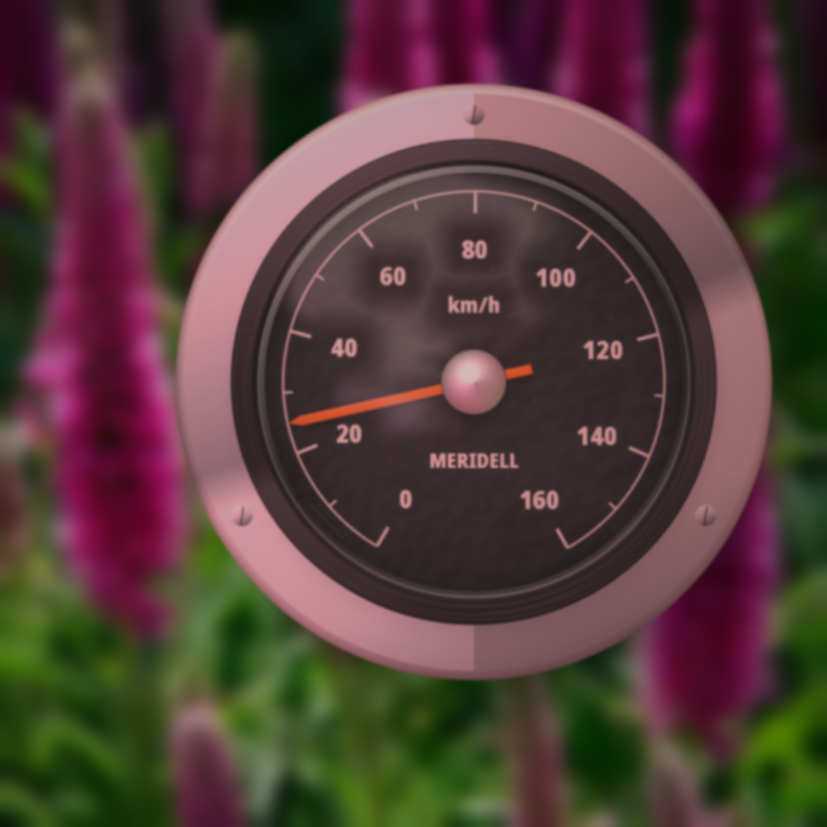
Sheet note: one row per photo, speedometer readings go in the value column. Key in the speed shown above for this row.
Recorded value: 25 km/h
